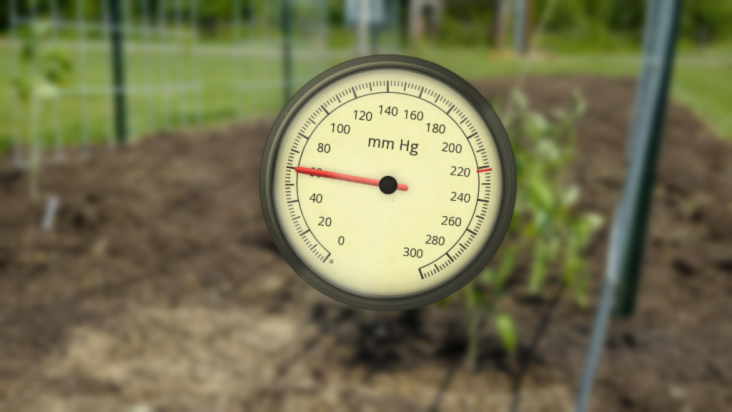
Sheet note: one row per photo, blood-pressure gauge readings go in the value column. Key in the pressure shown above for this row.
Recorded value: 60 mmHg
